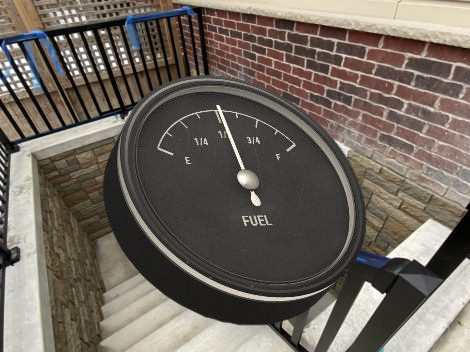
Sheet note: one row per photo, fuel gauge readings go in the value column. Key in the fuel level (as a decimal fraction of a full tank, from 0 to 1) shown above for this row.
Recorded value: 0.5
